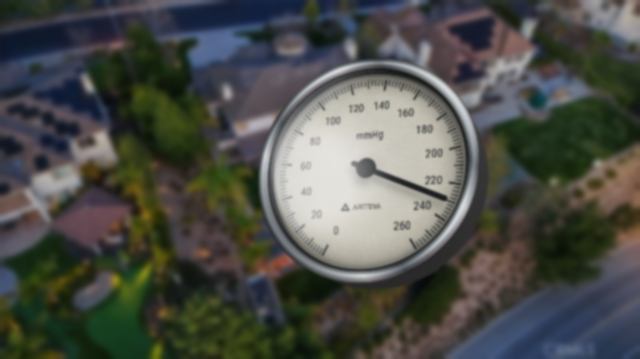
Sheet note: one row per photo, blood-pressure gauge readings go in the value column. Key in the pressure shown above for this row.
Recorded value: 230 mmHg
